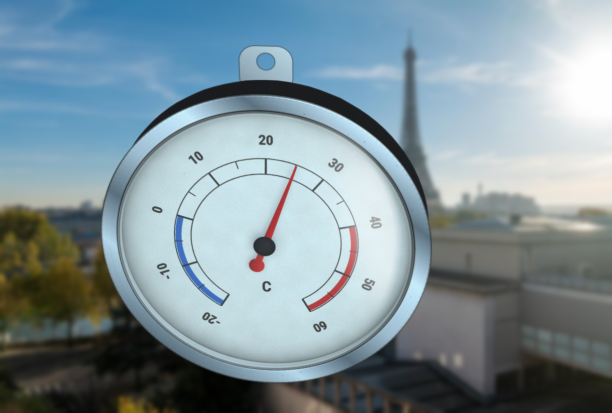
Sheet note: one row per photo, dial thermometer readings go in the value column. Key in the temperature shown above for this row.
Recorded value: 25 °C
